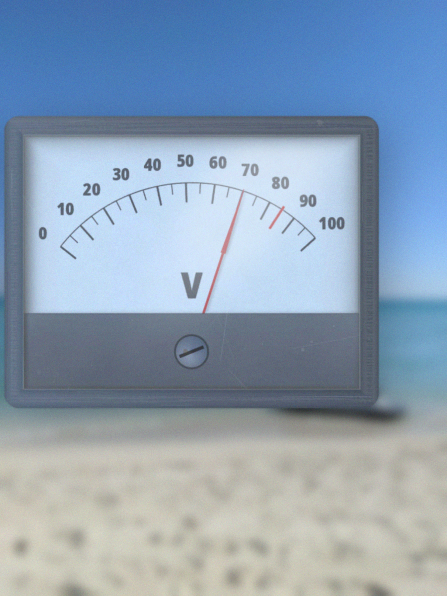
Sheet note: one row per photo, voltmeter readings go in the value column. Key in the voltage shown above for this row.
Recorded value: 70 V
